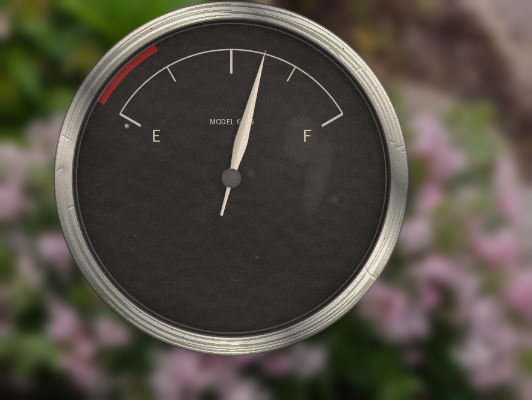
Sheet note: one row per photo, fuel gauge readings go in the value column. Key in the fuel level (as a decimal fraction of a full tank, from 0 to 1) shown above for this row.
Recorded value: 0.625
